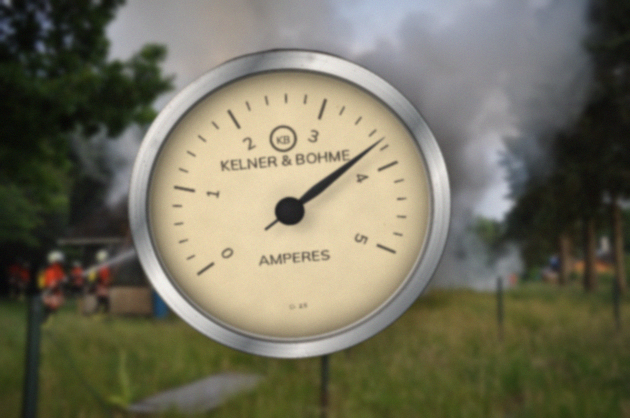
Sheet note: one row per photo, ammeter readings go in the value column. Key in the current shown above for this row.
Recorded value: 3.7 A
